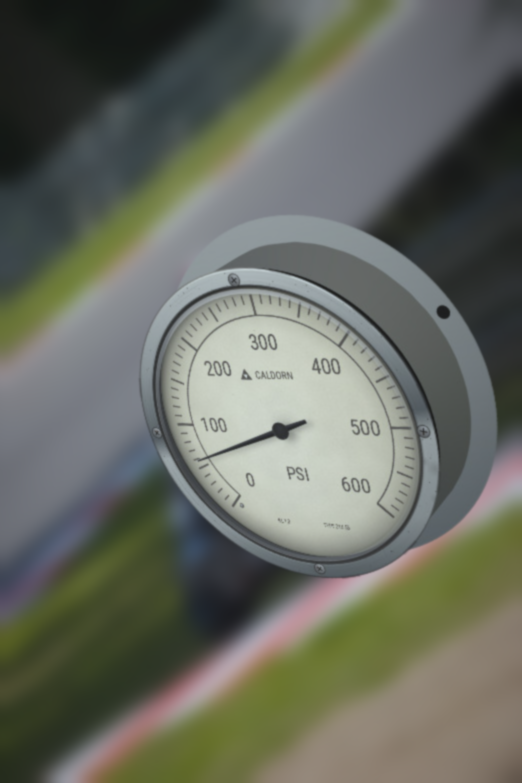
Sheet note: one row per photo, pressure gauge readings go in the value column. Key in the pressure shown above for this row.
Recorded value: 60 psi
